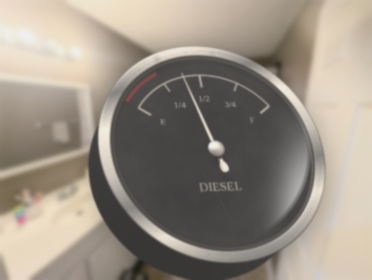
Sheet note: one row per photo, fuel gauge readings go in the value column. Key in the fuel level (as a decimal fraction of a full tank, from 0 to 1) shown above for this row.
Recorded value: 0.375
